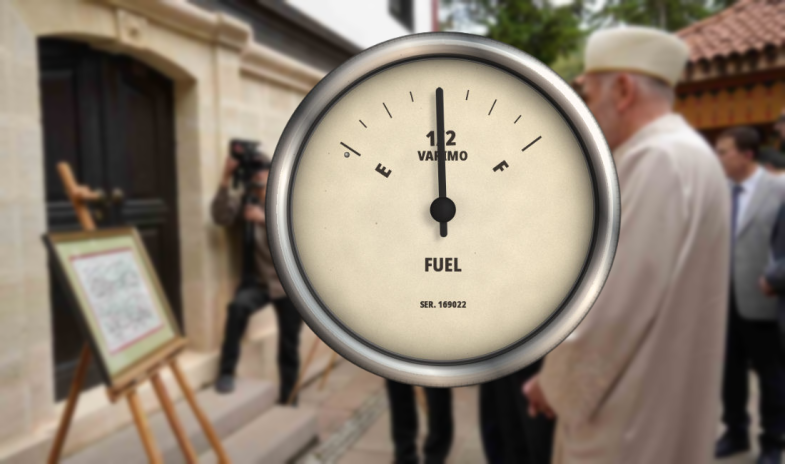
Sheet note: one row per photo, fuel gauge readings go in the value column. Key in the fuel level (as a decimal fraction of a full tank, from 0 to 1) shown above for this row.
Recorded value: 0.5
